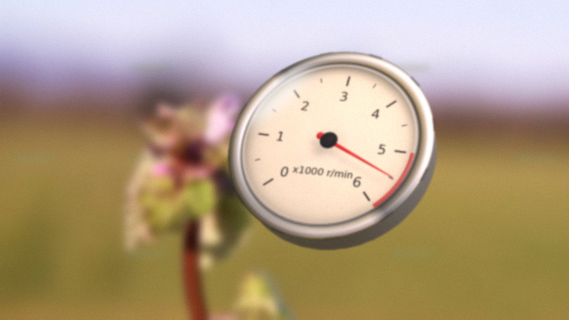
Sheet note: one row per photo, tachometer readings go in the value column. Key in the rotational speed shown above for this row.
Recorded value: 5500 rpm
